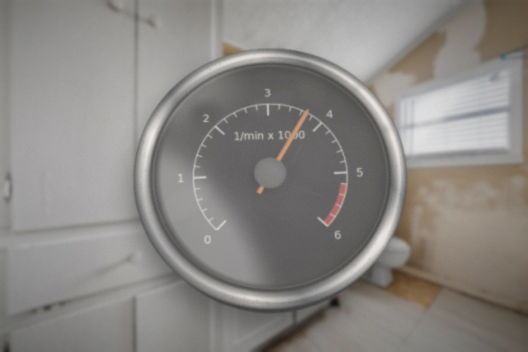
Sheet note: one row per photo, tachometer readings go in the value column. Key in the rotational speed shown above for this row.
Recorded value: 3700 rpm
